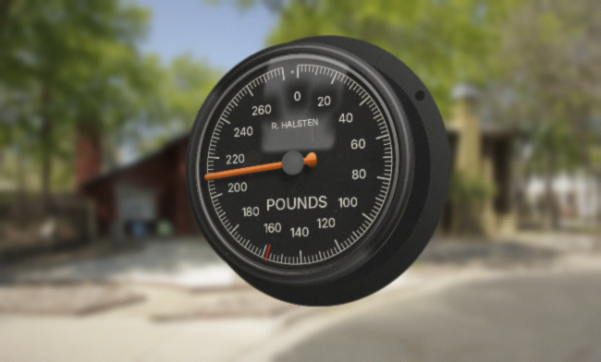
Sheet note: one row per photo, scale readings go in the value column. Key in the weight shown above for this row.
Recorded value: 210 lb
